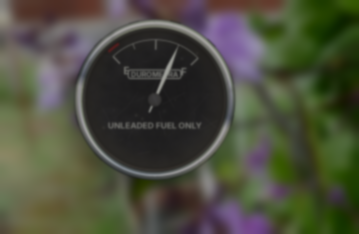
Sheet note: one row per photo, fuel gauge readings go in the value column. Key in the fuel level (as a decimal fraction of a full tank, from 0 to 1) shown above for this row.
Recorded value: 0.75
